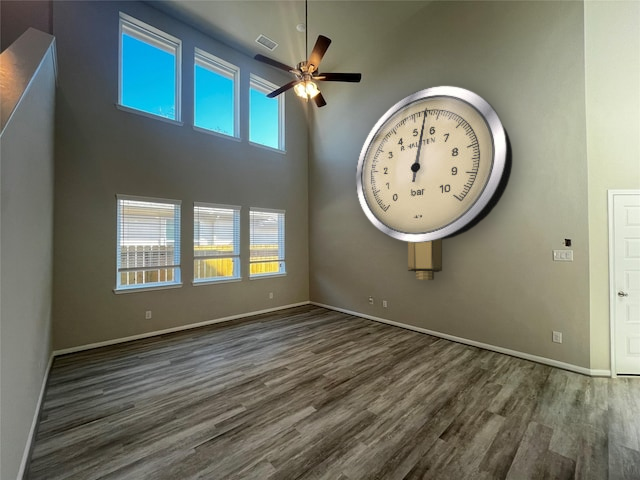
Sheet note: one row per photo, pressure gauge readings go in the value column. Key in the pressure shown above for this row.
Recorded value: 5.5 bar
